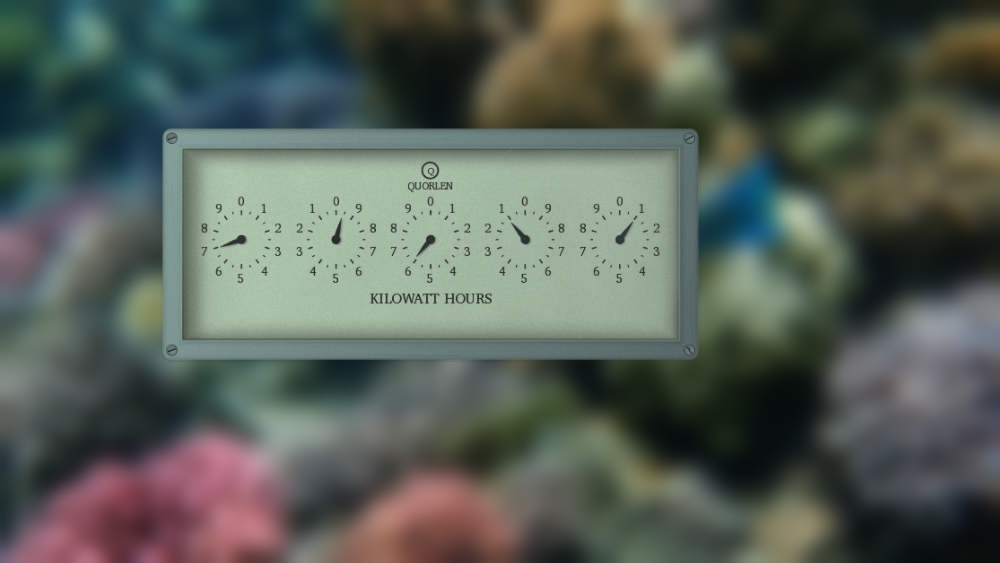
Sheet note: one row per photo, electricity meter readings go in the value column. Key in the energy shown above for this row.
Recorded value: 69611 kWh
